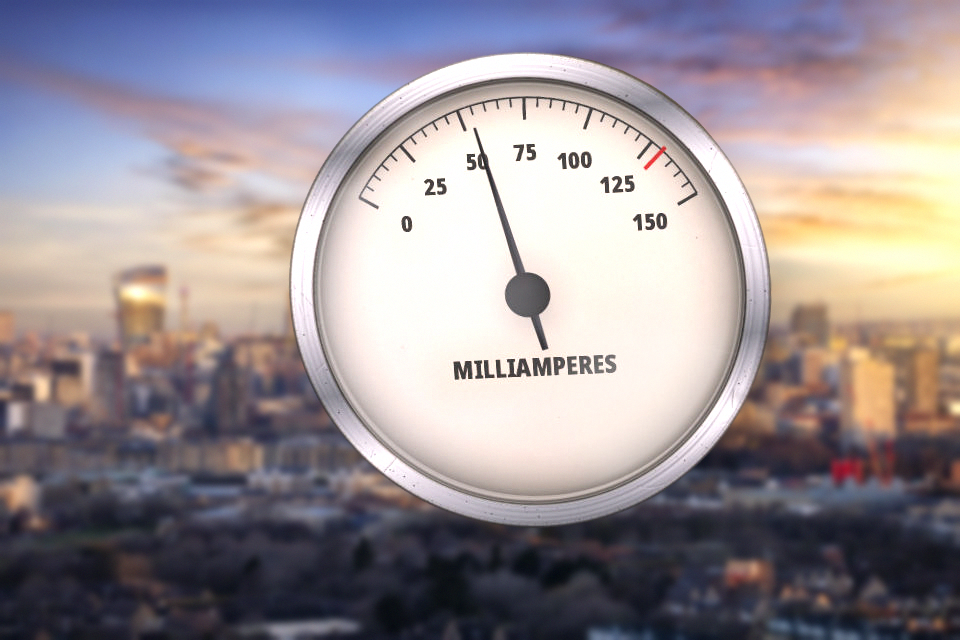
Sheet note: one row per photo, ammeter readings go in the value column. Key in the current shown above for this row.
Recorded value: 55 mA
